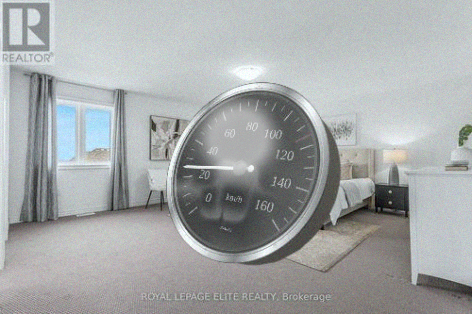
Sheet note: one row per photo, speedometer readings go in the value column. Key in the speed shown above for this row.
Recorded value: 25 km/h
